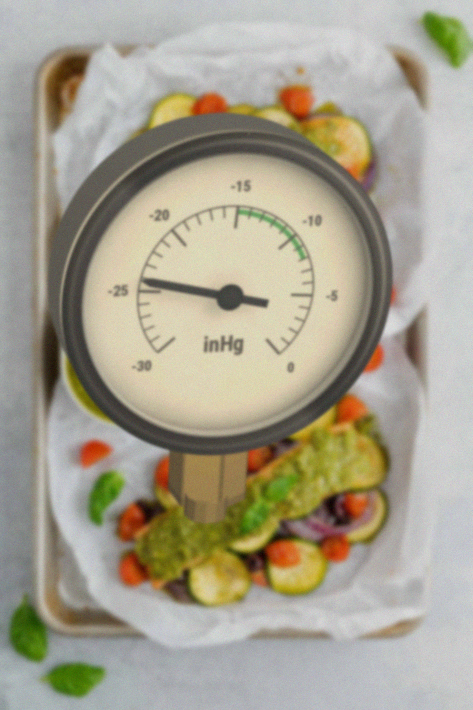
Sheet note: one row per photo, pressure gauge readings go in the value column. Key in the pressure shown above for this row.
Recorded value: -24 inHg
